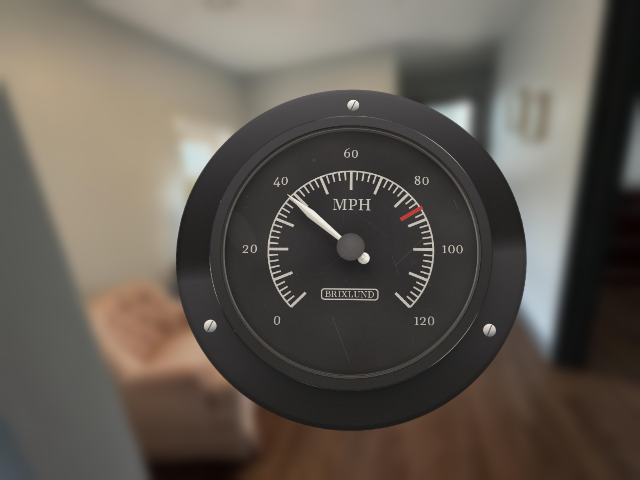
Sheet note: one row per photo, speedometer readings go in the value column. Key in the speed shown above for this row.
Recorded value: 38 mph
